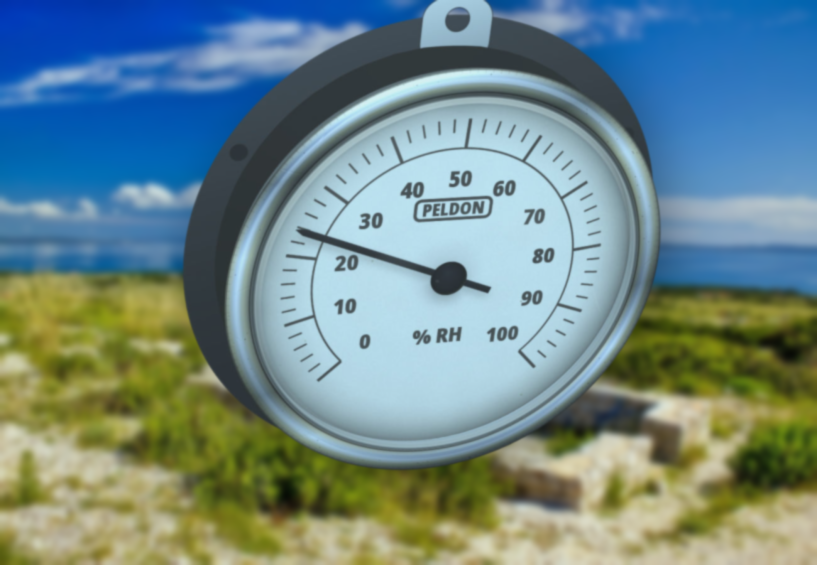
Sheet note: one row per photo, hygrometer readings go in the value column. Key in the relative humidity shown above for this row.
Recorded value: 24 %
